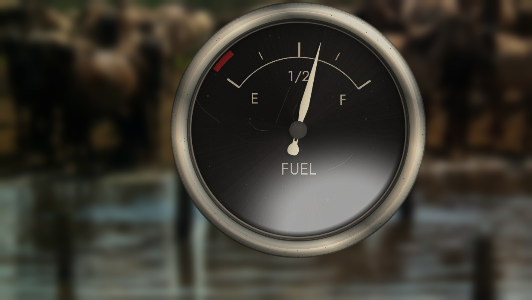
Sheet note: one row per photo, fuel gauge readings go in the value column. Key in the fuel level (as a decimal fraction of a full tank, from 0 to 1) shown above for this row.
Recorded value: 0.625
